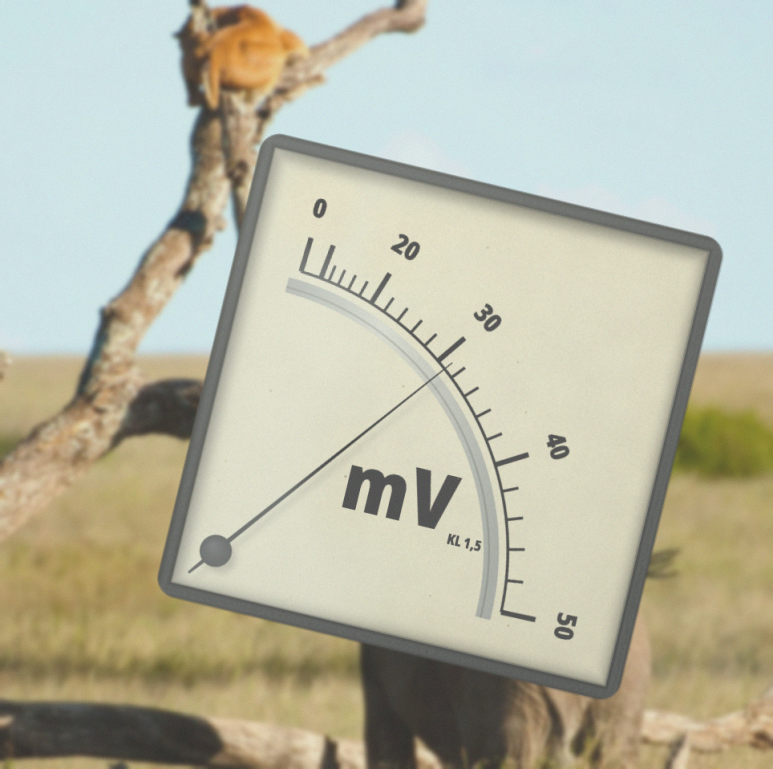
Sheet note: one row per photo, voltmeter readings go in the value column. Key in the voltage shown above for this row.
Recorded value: 31 mV
